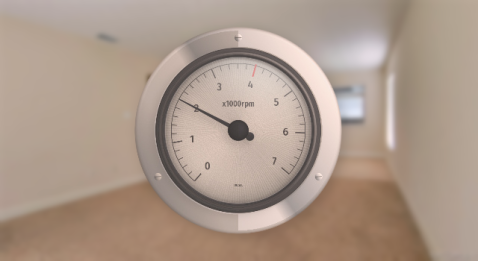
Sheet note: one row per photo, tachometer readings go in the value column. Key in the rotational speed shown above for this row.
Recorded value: 2000 rpm
